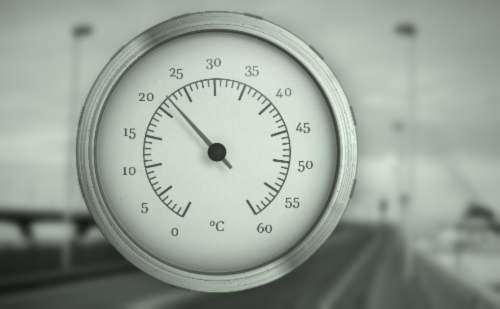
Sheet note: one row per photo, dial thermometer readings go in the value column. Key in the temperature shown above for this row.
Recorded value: 22 °C
